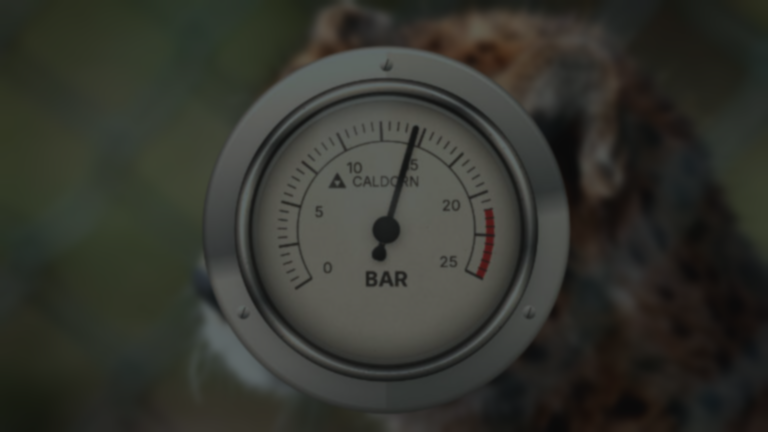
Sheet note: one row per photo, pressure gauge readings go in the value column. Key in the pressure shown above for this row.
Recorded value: 14.5 bar
